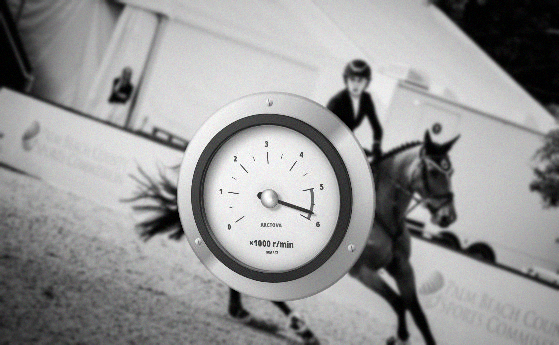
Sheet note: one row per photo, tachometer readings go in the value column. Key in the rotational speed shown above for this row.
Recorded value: 5750 rpm
